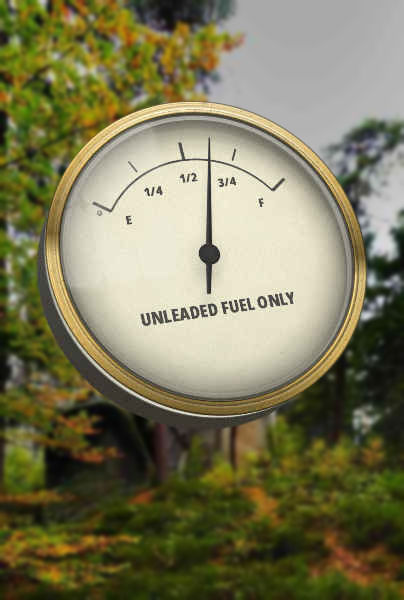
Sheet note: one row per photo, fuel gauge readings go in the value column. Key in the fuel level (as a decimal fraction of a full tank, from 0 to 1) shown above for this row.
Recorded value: 0.625
